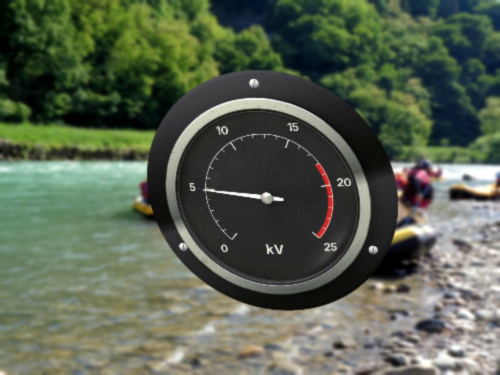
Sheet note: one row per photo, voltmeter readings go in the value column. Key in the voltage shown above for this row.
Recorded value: 5 kV
